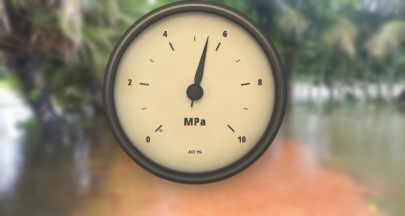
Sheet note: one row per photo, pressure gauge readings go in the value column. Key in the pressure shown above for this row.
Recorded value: 5.5 MPa
